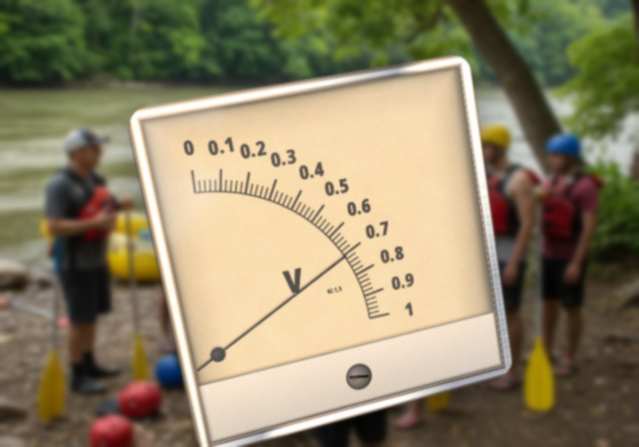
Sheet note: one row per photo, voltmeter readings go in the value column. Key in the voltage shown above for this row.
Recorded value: 0.7 V
